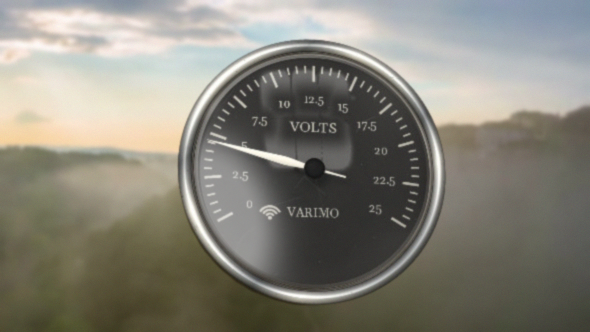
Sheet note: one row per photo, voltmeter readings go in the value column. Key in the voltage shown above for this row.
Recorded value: 4.5 V
